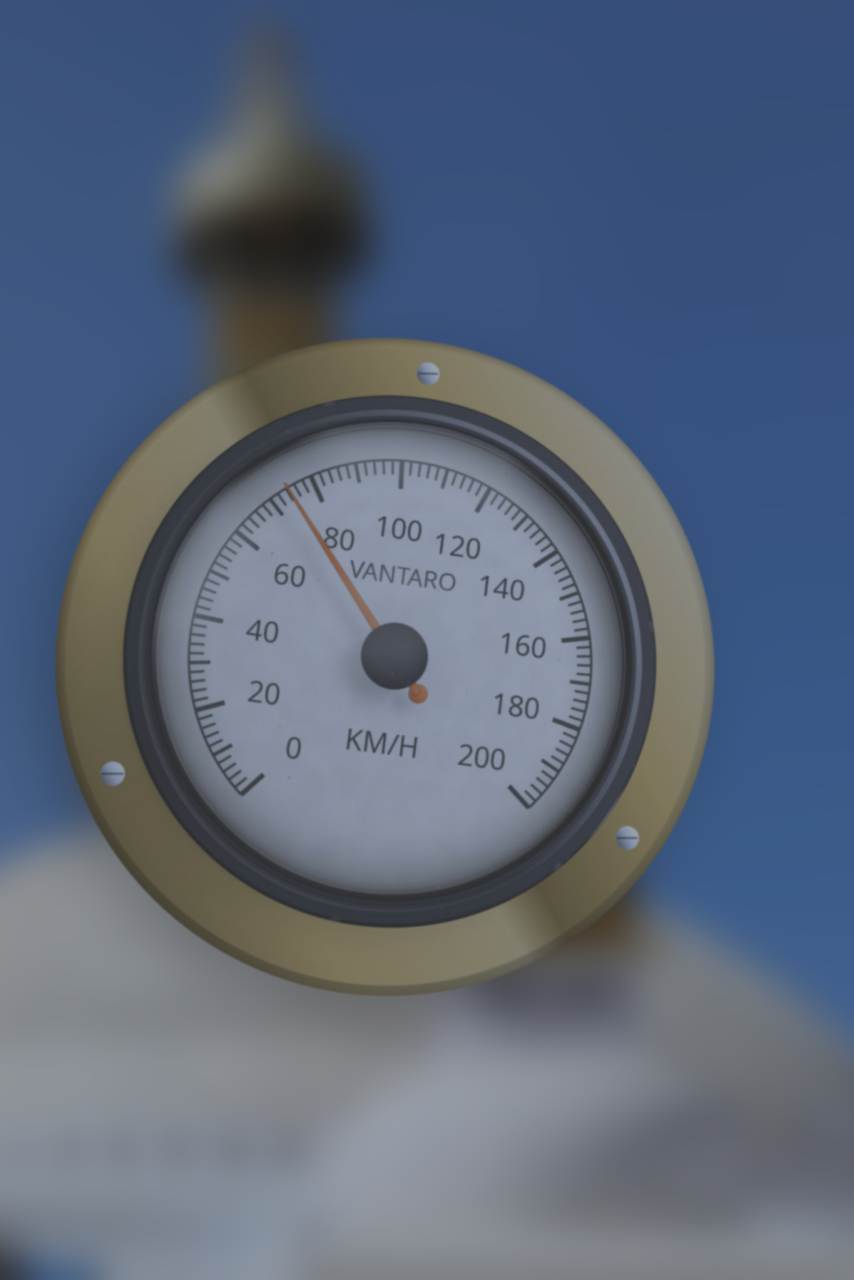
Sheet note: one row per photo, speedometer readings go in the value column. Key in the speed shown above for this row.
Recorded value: 74 km/h
